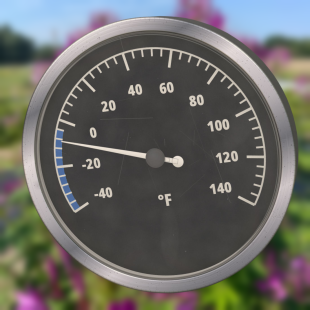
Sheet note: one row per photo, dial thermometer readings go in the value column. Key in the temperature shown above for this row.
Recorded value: -8 °F
